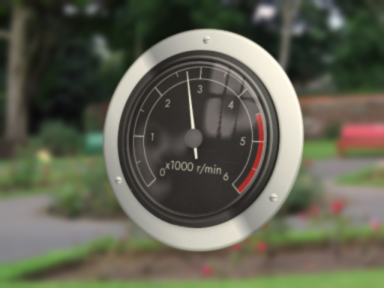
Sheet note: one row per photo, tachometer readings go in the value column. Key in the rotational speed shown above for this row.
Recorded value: 2750 rpm
